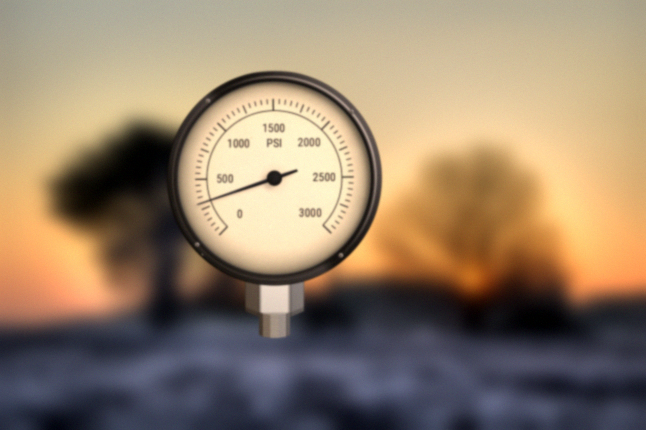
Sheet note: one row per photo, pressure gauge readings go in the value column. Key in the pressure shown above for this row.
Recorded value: 300 psi
